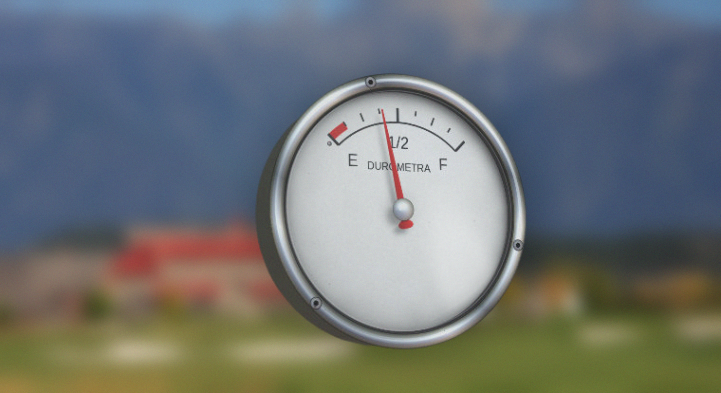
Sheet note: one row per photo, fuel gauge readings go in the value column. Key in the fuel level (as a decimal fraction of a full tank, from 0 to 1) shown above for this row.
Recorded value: 0.375
